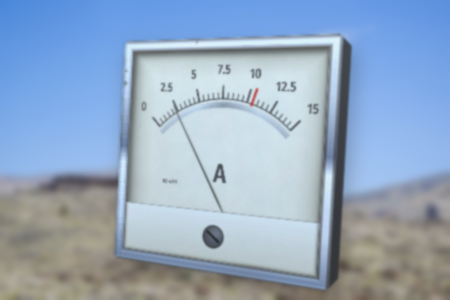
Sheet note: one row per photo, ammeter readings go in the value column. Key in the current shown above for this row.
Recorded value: 2.5 A
